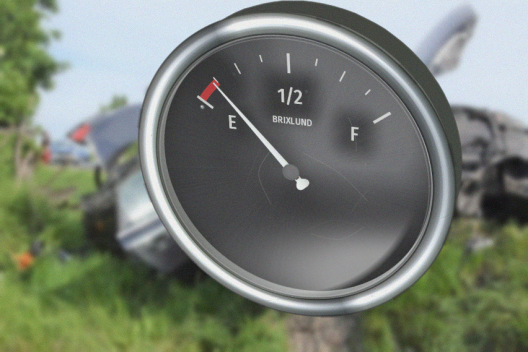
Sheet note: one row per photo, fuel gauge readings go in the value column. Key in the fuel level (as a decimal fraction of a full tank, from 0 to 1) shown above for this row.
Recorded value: 0.125
